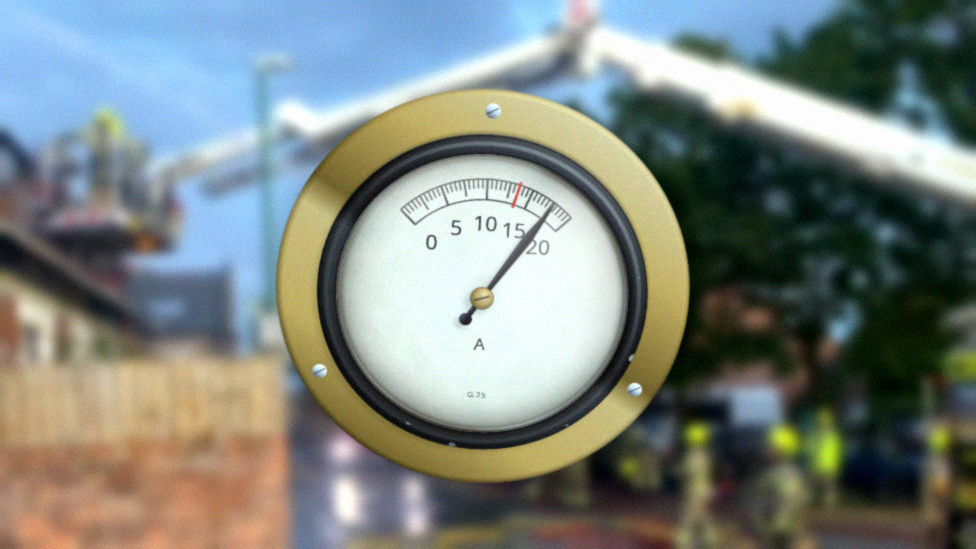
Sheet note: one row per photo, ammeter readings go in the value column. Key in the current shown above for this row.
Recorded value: 17.5 A
